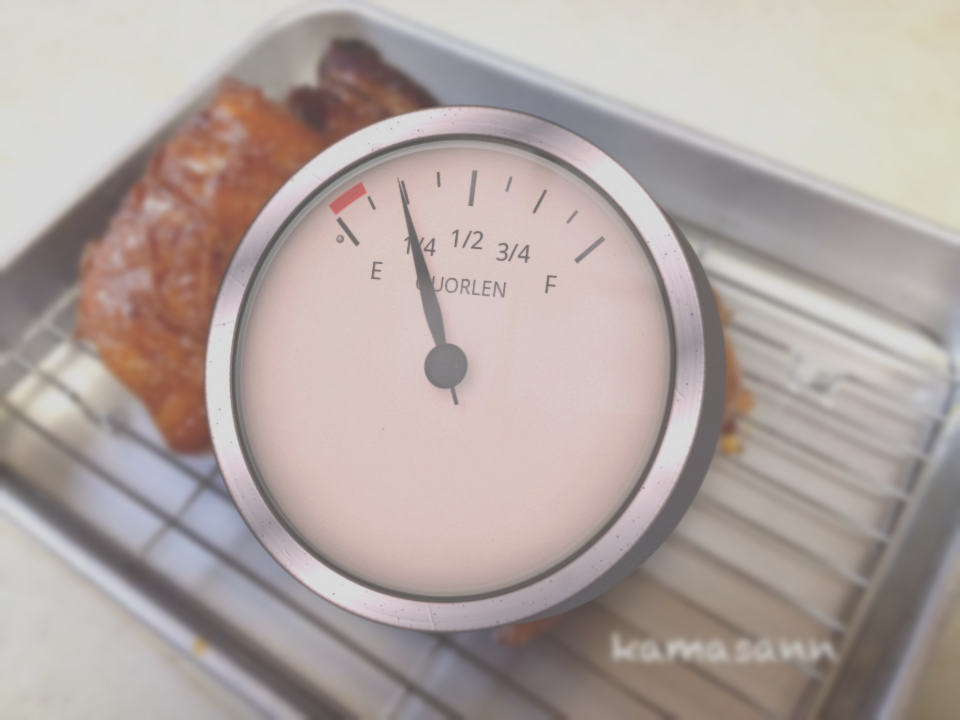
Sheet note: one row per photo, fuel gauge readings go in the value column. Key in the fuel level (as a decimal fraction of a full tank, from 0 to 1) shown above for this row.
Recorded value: 0.25
